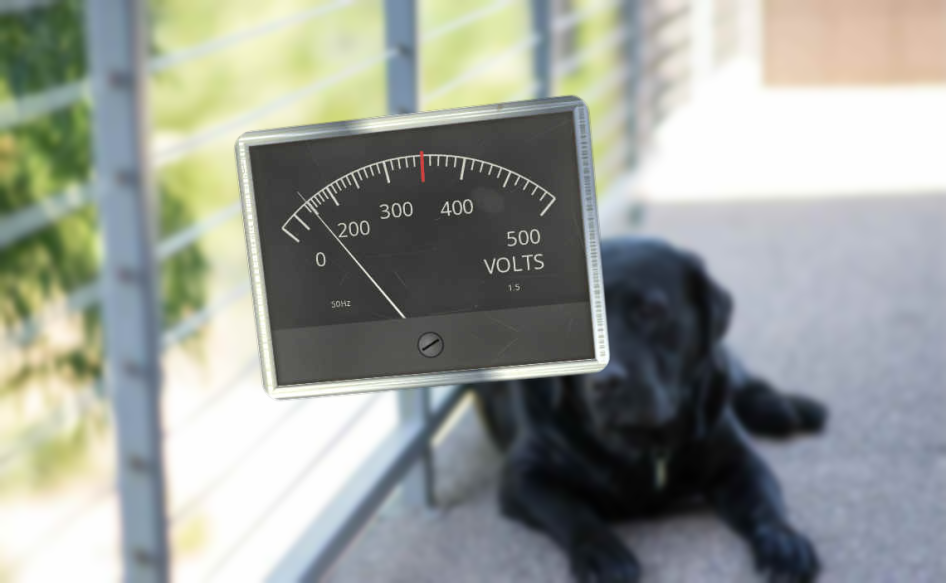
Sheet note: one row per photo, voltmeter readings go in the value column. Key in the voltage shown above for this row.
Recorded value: 150 V
